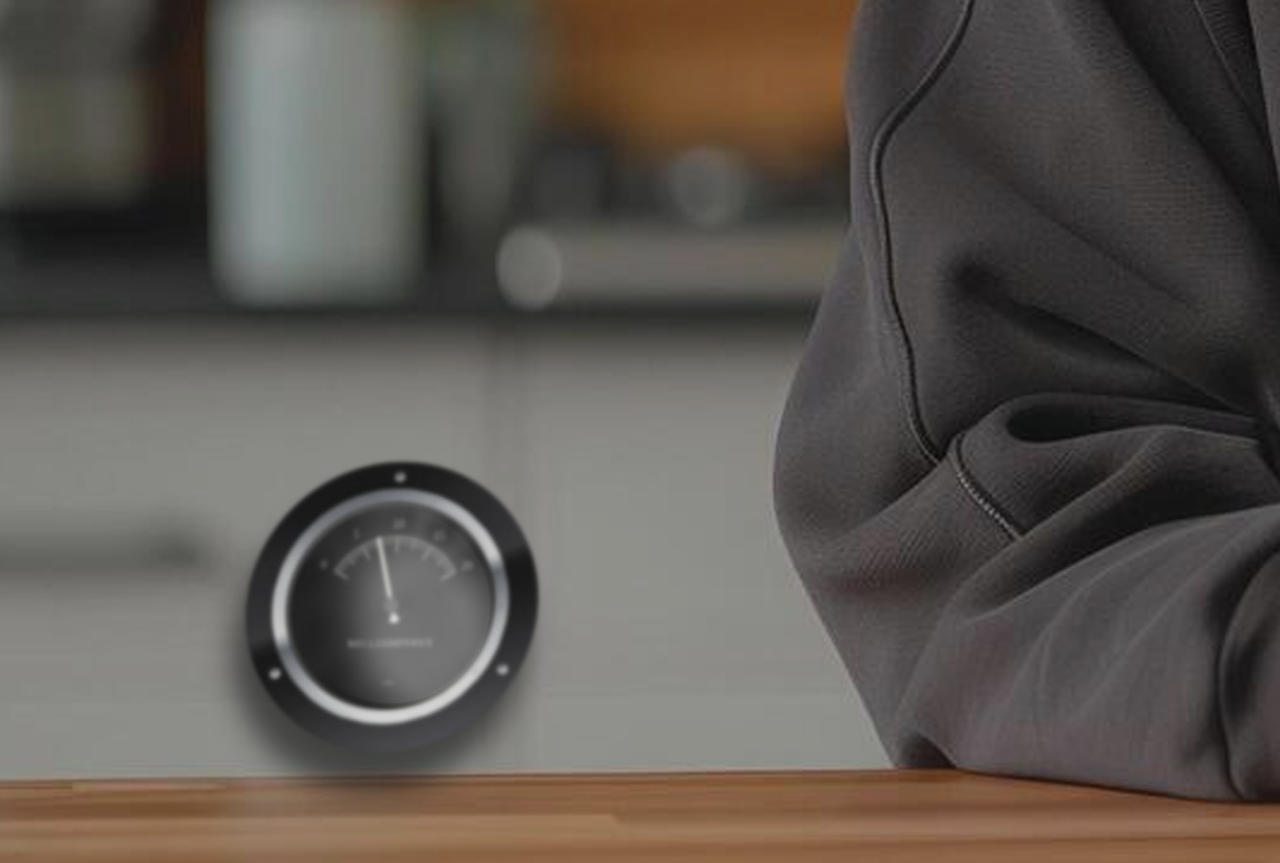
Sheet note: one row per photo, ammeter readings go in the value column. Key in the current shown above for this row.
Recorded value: 7.5 mA
